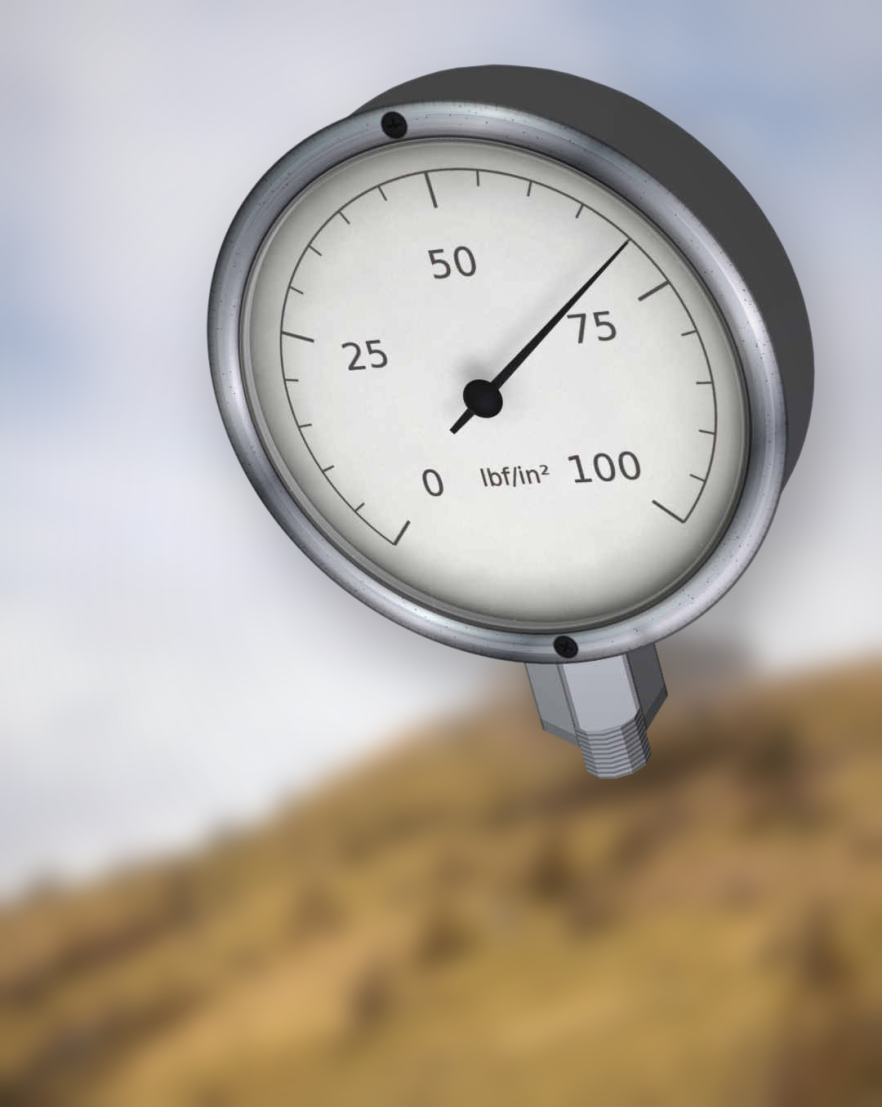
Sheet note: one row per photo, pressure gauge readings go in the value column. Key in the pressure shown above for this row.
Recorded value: 70 psi
